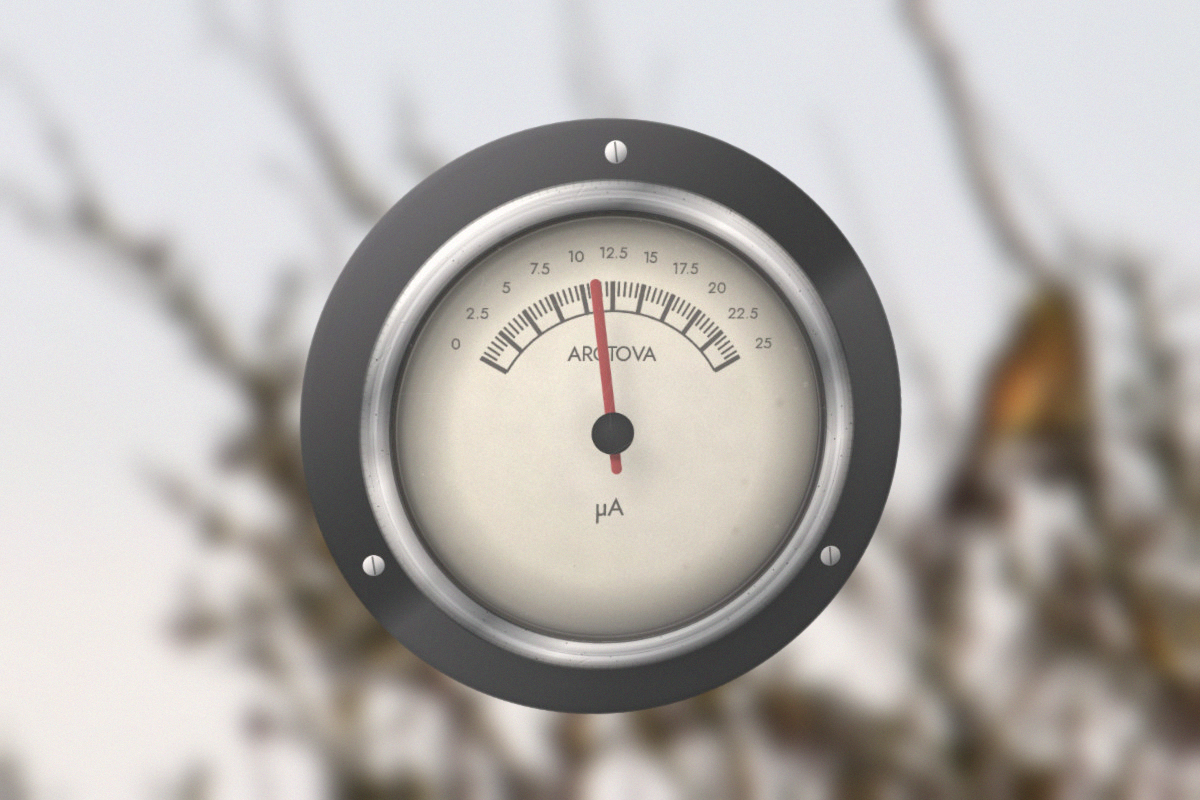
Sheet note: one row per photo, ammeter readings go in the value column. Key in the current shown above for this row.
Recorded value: 11 µA
